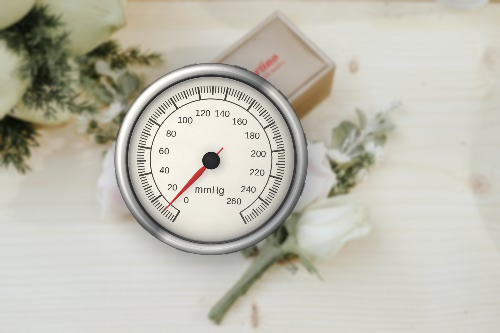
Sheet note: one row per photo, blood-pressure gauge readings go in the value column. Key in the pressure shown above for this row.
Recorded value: 10 mmHg
